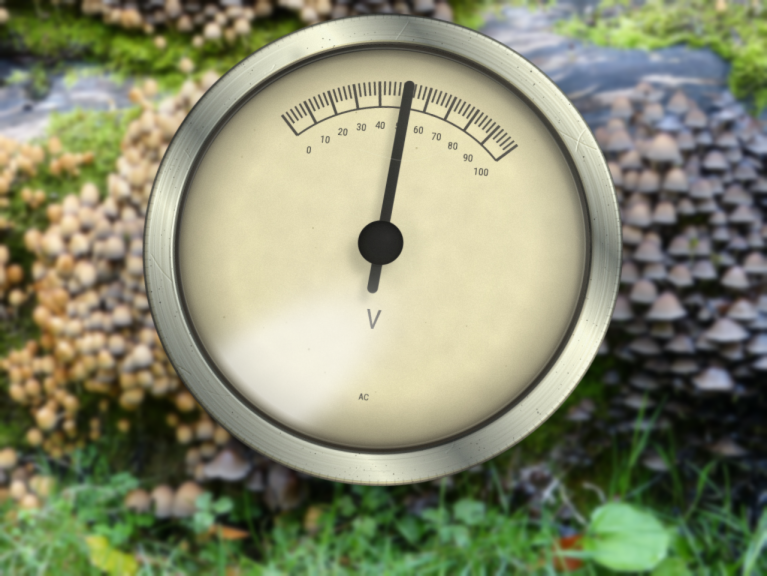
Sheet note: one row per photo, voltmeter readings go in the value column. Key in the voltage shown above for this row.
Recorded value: 52 V
